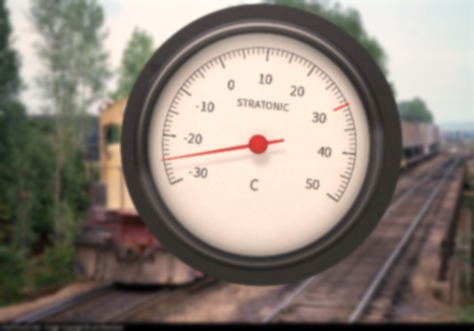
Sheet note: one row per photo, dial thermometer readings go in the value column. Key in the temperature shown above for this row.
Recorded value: -25 °C
